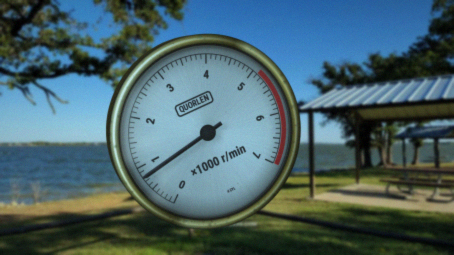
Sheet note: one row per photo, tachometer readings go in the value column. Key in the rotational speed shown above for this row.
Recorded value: 800 rpm
